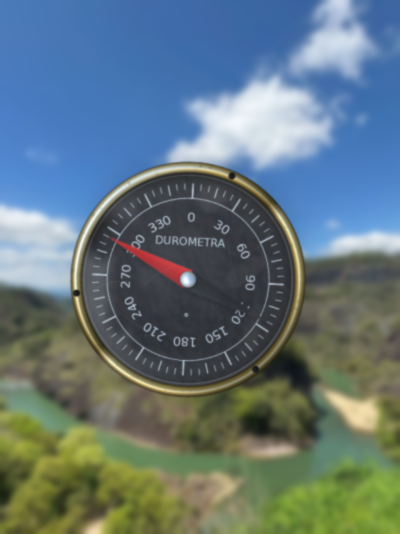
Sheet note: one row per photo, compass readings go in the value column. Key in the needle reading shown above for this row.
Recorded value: 295 °
